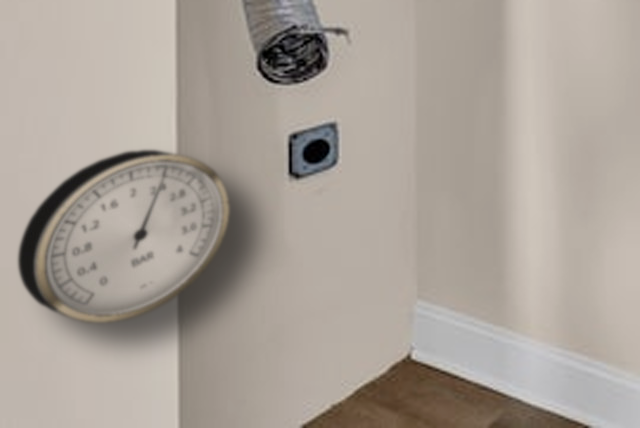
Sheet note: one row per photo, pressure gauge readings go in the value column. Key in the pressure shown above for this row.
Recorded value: 2.4 bar
